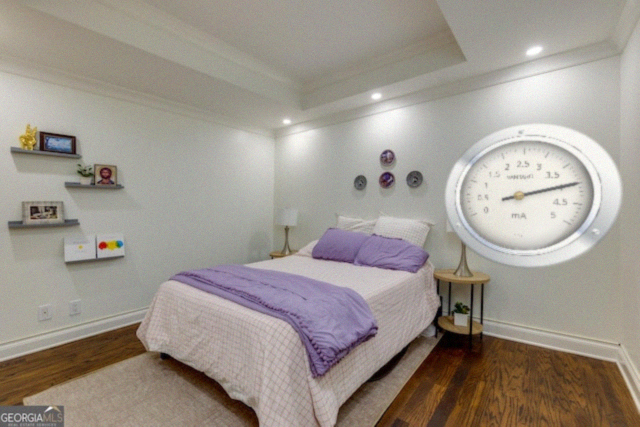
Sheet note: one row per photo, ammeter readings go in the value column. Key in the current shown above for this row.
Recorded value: 4 mA
